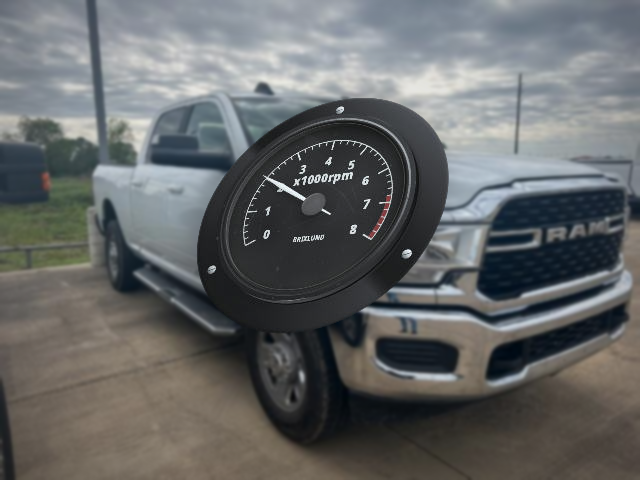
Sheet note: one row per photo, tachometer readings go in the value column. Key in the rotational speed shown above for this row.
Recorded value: 2000 rpm
